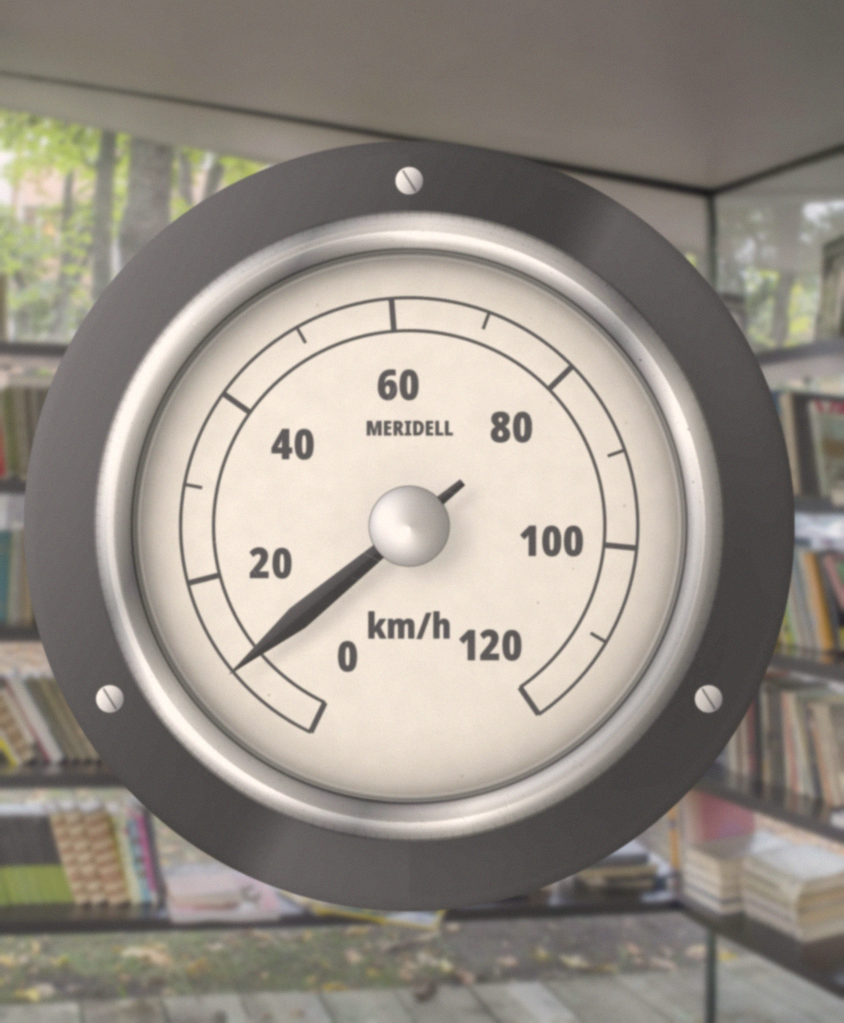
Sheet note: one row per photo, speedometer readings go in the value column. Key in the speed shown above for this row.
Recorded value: 10 km/h
